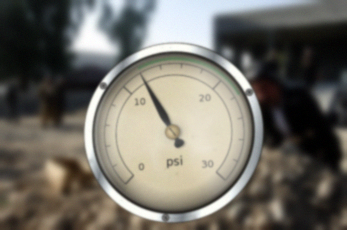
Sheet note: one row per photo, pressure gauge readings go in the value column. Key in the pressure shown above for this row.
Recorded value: 12 psi
